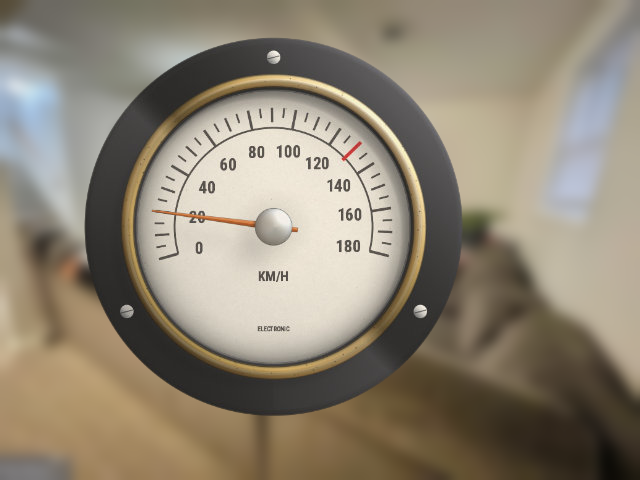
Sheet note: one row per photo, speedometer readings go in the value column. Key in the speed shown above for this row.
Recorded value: 20 km/h
